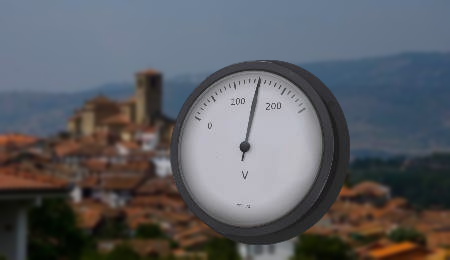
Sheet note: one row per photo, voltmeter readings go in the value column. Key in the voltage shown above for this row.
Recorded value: 150 V
